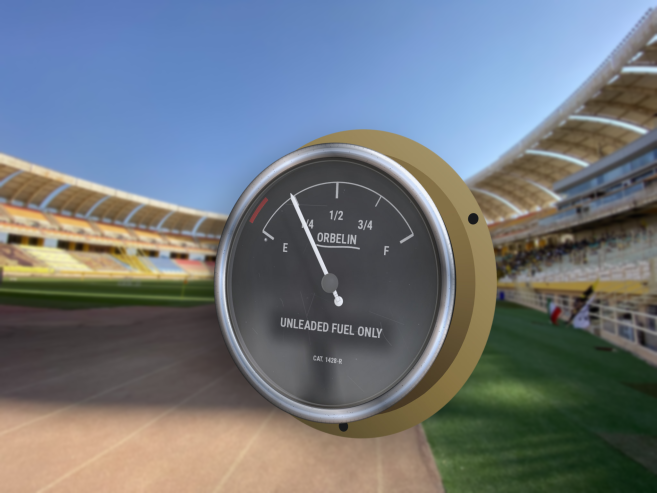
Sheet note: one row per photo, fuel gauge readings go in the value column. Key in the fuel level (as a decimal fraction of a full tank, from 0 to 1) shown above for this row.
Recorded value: 0.25
